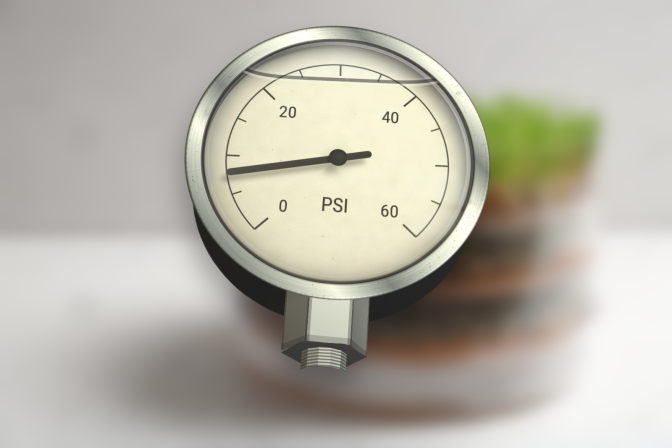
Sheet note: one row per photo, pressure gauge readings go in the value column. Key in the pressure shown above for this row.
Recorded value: 7.5 psi
